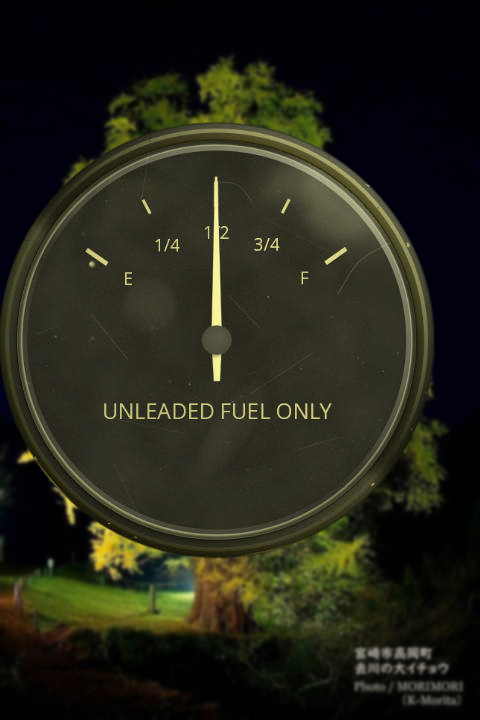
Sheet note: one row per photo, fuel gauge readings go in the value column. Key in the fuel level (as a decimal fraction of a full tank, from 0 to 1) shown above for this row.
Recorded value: 0.5
